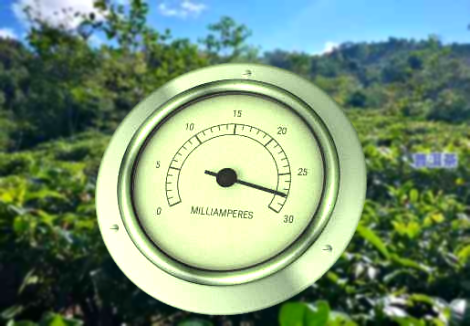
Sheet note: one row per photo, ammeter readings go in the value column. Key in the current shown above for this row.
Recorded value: 28 mA
